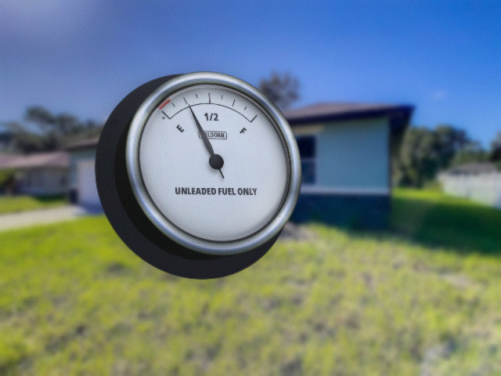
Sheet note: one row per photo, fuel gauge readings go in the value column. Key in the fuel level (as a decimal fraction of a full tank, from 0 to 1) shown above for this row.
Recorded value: 0.25
